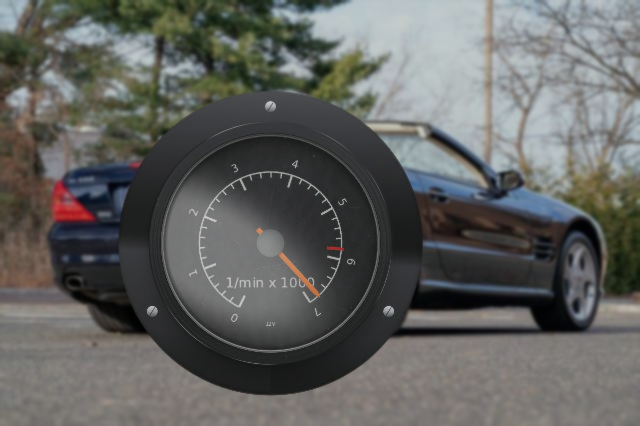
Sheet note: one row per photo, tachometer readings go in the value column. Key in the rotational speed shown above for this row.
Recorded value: 6800 rpm
